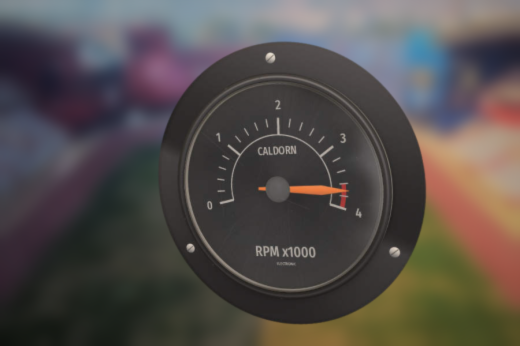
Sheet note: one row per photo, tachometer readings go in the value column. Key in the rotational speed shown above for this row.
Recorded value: 3700 rpm
